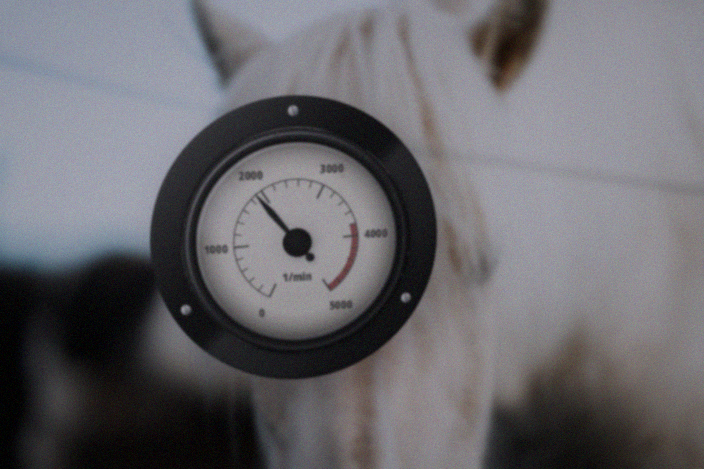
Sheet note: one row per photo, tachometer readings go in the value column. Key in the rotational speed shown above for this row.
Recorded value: 1900 rpm
